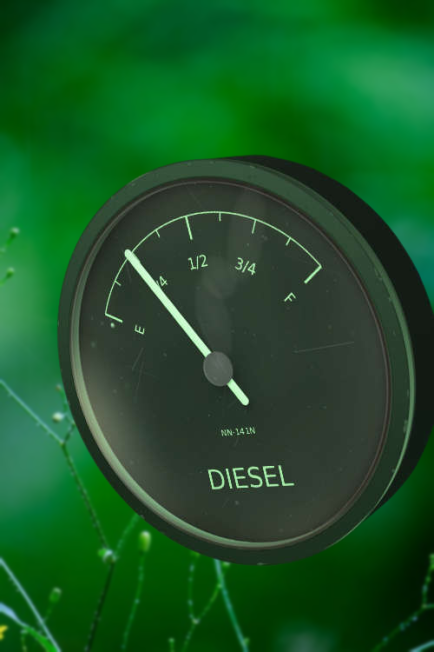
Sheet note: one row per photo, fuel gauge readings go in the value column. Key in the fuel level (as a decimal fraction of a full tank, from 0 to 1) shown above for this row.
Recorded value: 0.25
